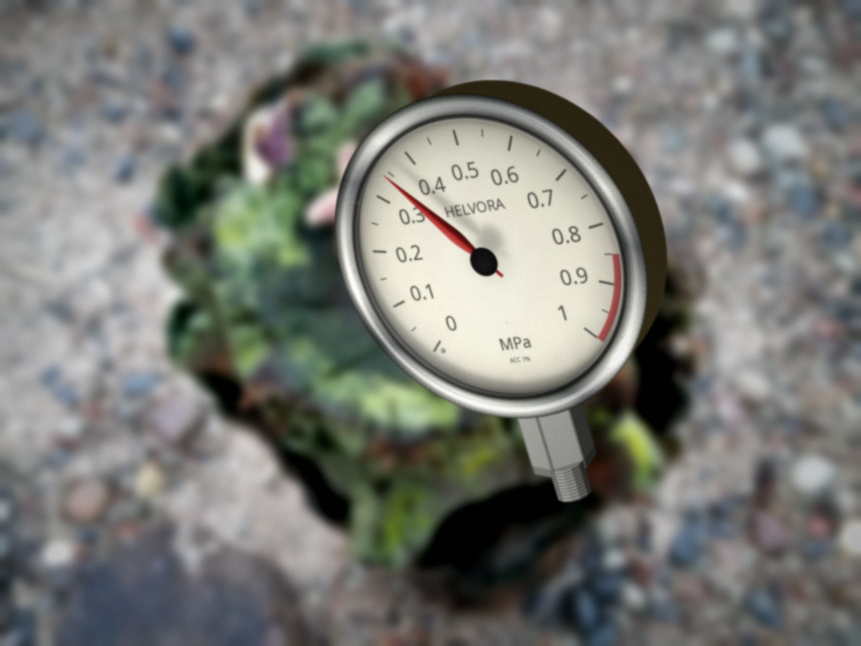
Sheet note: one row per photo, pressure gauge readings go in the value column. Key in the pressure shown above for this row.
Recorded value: 0.35 MPa
